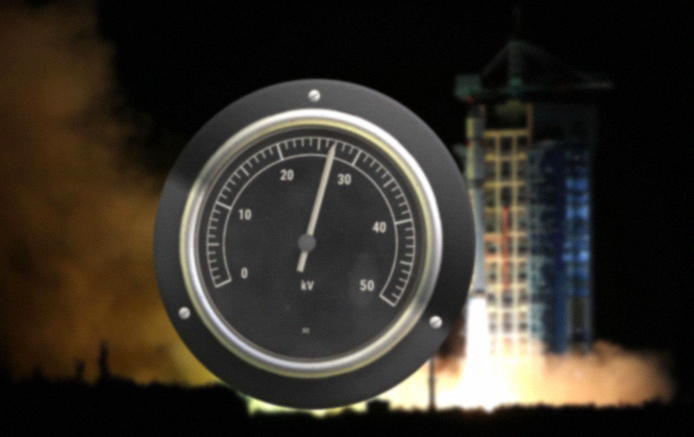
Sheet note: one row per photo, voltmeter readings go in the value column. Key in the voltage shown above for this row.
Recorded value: 27 kV
